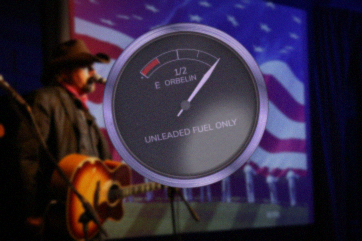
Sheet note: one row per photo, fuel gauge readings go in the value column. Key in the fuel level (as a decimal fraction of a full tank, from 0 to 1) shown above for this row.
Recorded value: 1
